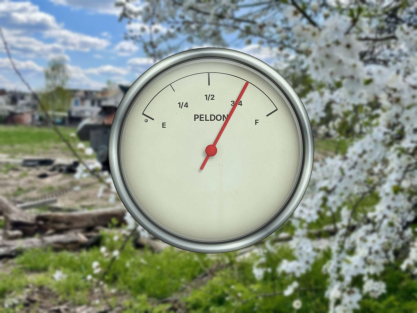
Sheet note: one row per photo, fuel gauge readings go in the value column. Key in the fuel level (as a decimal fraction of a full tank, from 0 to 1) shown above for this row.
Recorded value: 0.75
